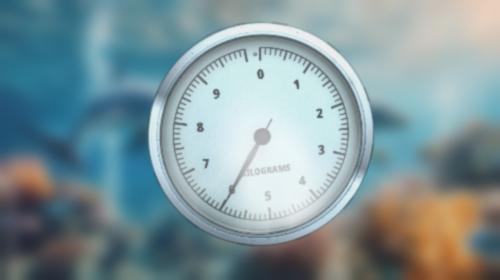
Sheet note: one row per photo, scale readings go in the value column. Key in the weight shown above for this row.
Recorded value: 6 kg
